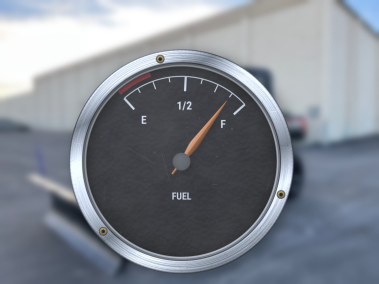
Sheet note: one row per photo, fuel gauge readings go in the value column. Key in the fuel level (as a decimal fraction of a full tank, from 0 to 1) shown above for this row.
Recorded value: 0.875
